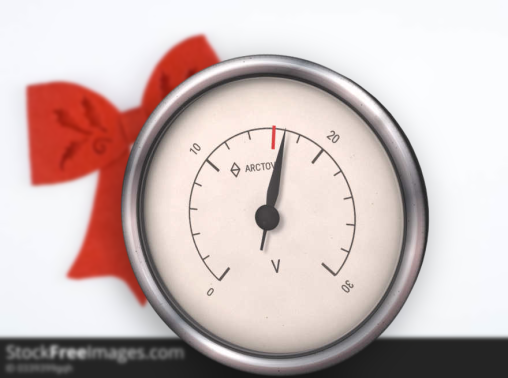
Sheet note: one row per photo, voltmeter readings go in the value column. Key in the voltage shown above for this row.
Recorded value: 17 V
